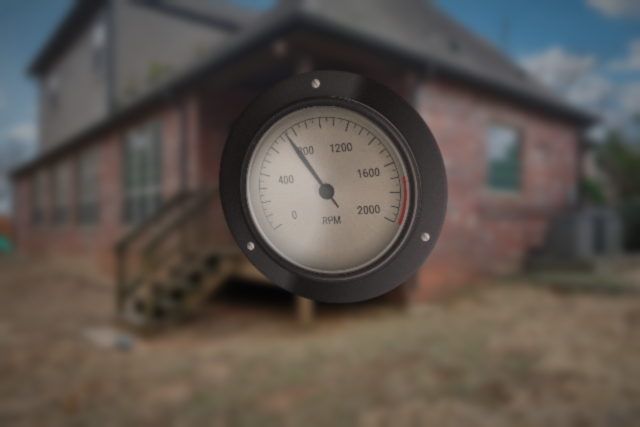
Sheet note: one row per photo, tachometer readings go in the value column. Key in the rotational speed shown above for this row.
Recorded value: 750 rpm
